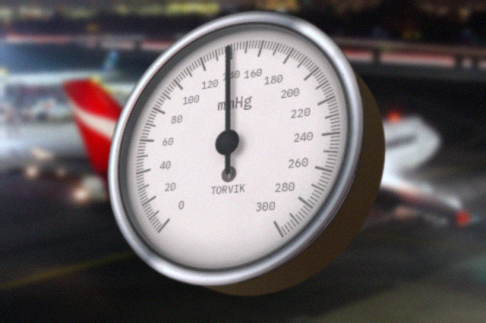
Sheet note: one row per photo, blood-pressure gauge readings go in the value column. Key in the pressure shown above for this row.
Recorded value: 140 mmHg
